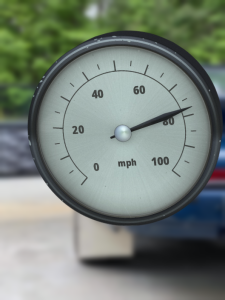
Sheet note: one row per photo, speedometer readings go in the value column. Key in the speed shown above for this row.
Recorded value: 77.5 mph
